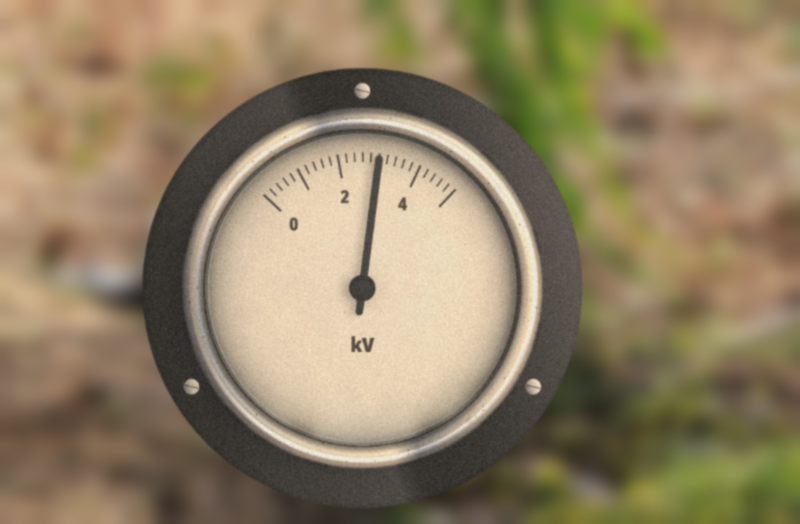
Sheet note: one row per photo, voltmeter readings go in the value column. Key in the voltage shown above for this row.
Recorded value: 3 kV
